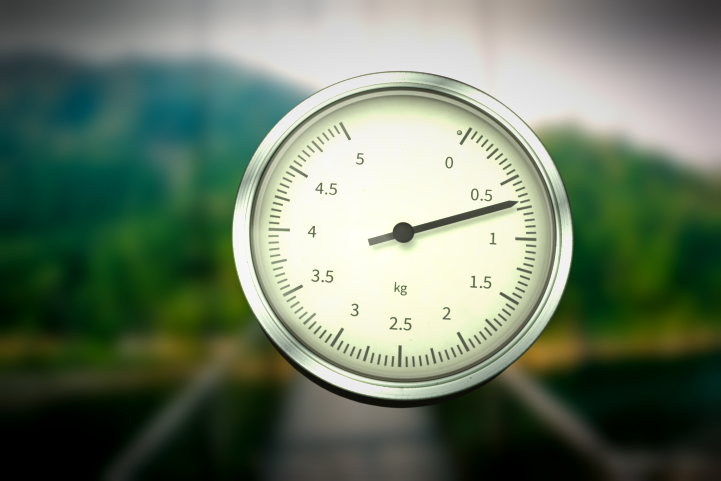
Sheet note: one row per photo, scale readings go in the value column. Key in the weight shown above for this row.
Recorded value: 0.7 kg
